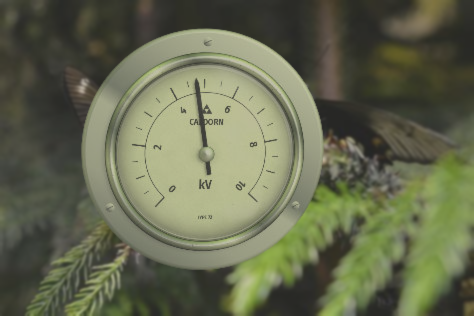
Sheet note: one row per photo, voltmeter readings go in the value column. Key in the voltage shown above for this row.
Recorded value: 4.75 kV
